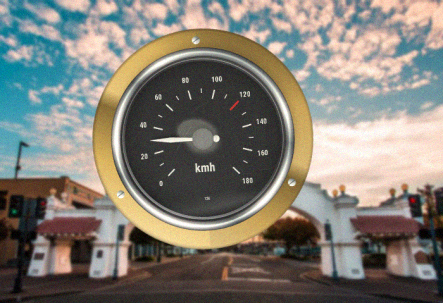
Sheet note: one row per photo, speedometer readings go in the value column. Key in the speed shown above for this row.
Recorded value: 30 km/h
